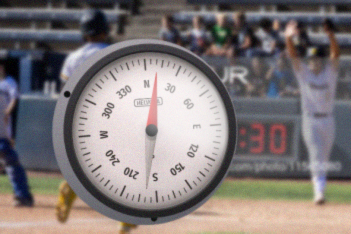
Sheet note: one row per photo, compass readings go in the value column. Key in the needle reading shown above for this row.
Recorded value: 10 °
